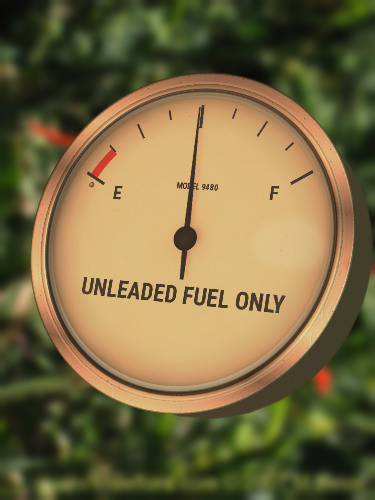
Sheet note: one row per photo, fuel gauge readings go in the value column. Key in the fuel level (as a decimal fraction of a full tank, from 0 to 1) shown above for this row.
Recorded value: 0.5
